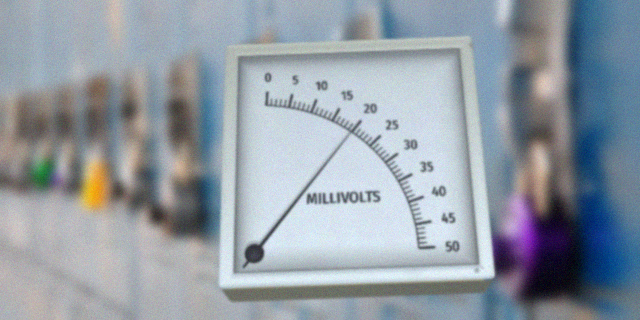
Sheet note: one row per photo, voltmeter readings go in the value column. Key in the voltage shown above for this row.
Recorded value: 20 mV
